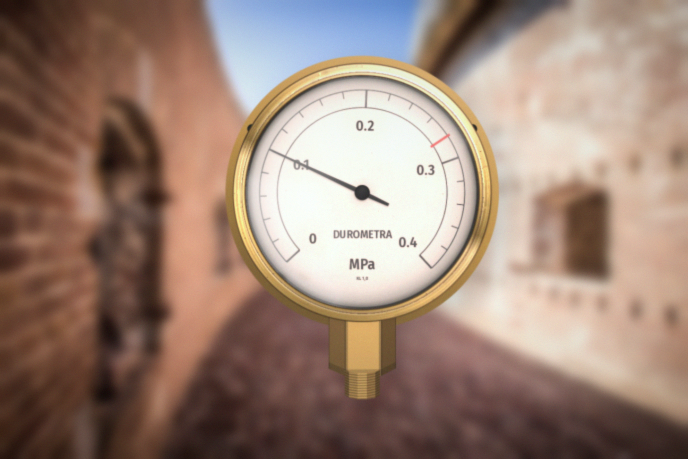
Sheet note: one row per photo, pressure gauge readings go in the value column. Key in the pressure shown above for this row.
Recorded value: 0.1 MPa
